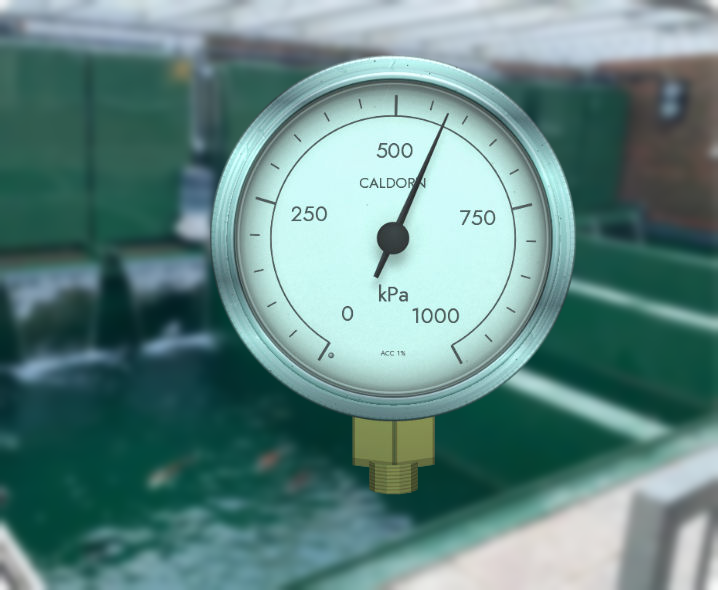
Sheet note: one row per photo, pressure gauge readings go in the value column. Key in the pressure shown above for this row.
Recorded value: 575 kPa
